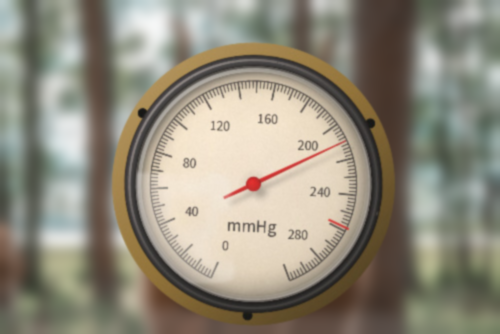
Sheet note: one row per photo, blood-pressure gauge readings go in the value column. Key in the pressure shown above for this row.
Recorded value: 210 mmHg
